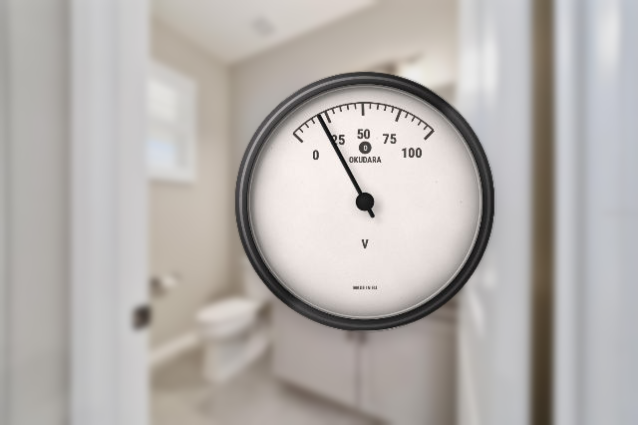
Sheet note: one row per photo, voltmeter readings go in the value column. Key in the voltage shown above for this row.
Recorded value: 20 V
